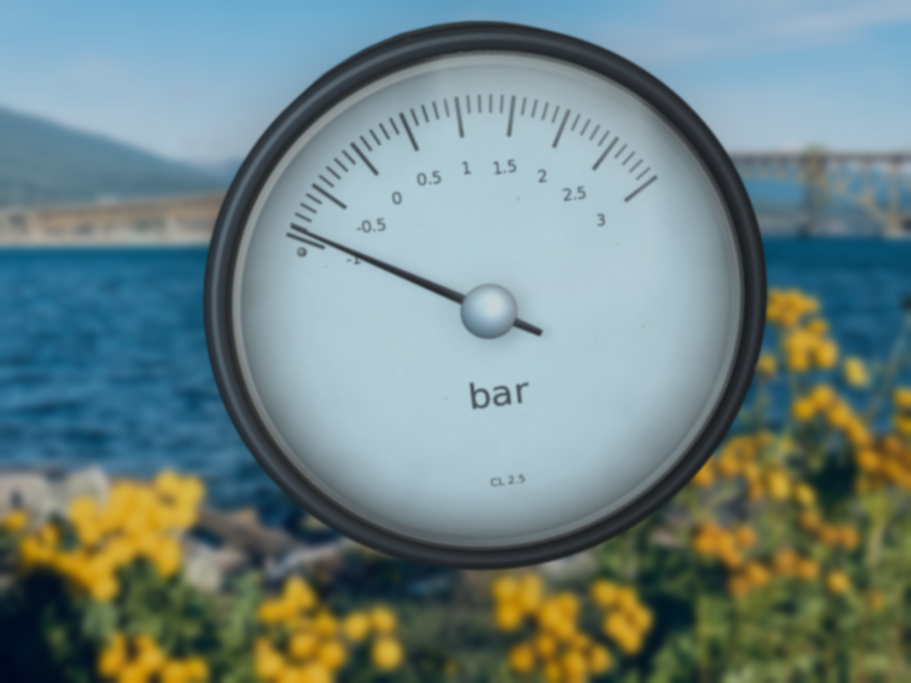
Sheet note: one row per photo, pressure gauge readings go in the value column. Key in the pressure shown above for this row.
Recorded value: -0.9 bar
